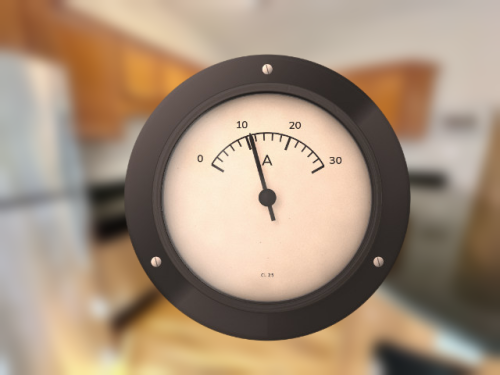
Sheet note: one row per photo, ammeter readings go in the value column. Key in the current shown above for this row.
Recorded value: 11 A
